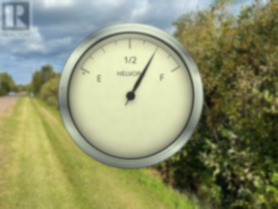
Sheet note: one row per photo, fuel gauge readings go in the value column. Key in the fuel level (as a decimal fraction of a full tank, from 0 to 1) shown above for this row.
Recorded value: 0.75
